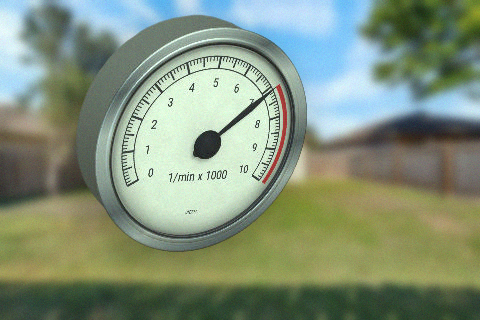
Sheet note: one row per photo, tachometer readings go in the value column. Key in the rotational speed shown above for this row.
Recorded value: 7000 rpm
